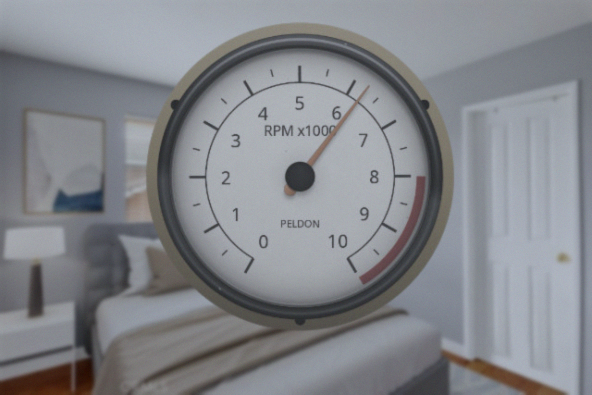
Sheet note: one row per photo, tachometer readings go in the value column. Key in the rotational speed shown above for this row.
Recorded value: 6250 rpm
